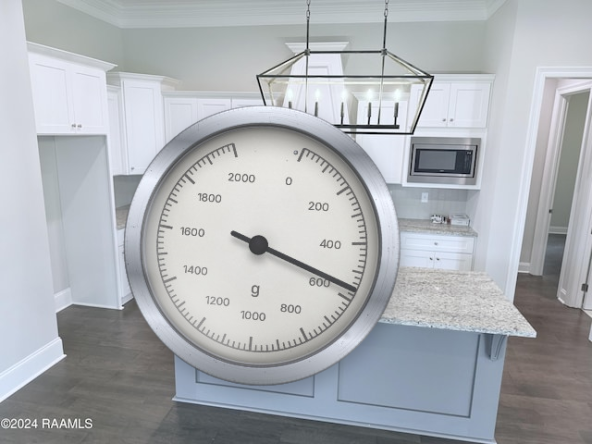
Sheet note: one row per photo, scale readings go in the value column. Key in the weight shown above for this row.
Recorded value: 560 g
